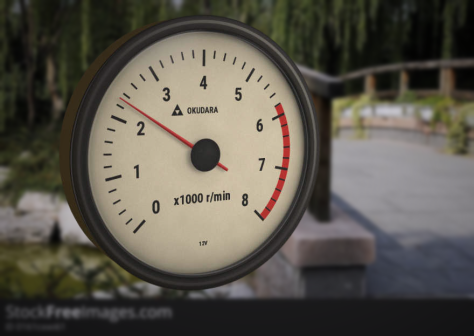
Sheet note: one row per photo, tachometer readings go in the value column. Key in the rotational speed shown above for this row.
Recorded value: 2300 rpm
